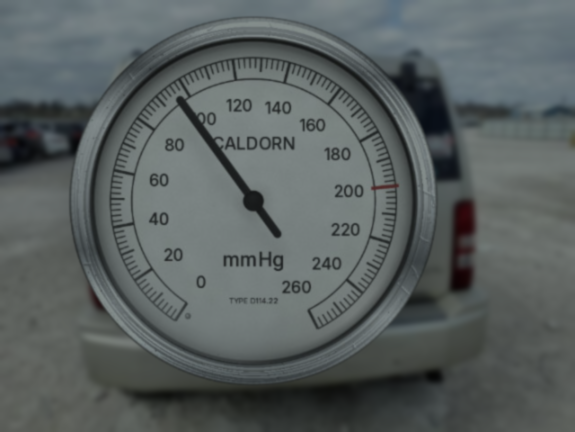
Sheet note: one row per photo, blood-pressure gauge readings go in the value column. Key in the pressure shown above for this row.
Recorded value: 96 mmHg
